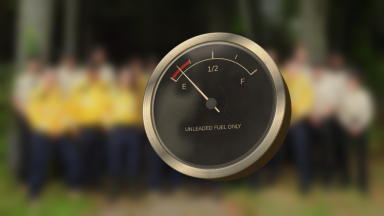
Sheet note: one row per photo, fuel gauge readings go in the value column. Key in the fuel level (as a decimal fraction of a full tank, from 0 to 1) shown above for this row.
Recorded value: 0.125
